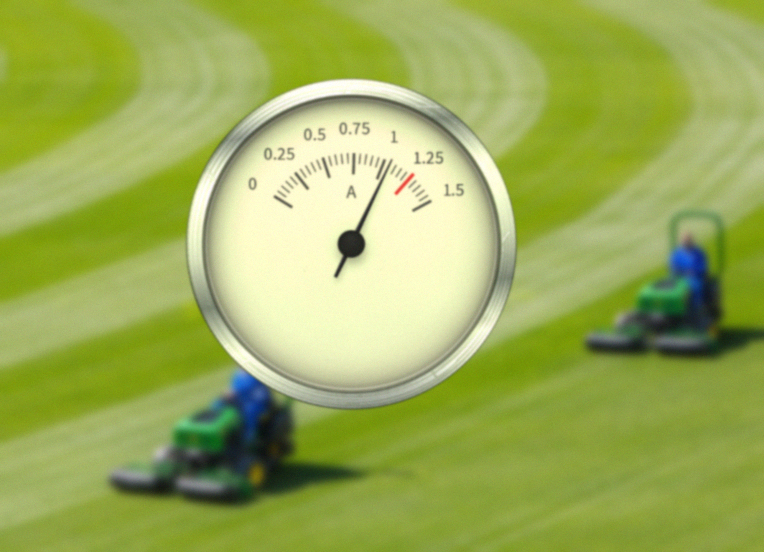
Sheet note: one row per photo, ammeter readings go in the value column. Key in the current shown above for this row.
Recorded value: 1.05 A
